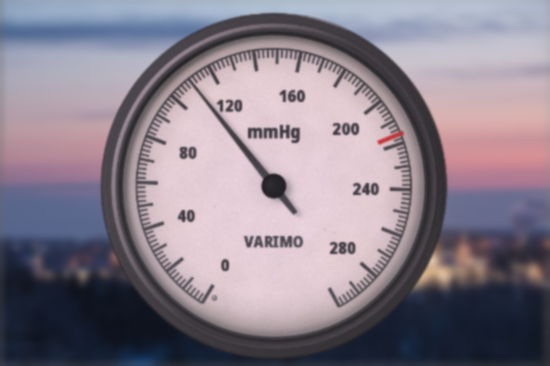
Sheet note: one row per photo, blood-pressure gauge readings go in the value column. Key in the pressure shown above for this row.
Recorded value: 110 mmHg
